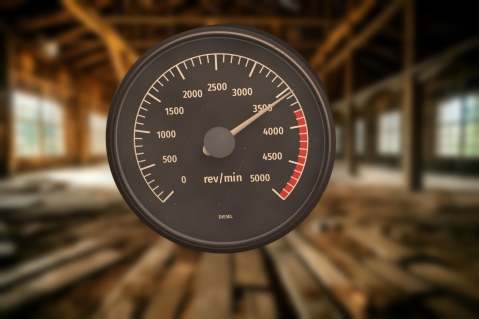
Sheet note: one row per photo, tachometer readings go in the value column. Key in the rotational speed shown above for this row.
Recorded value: 3550 rpm
